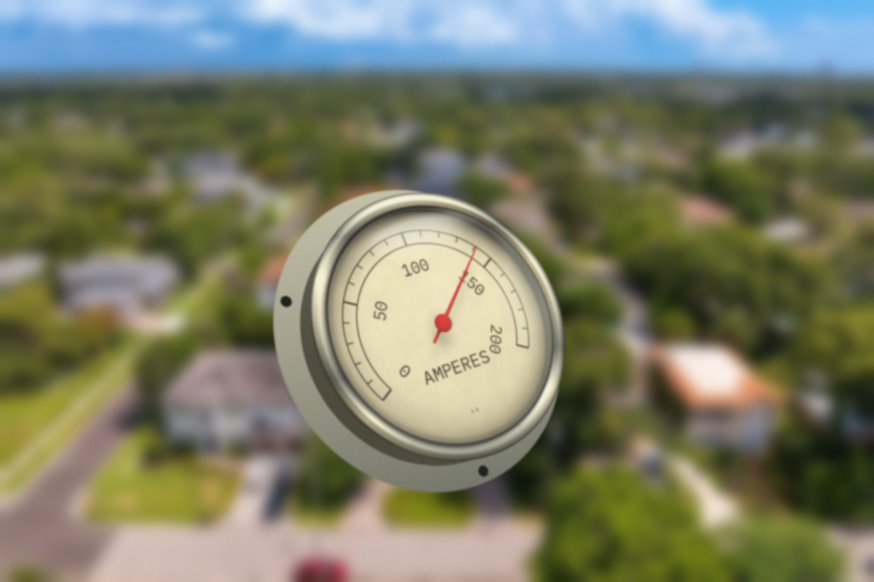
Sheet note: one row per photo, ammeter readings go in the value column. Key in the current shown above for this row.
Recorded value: 140 A
